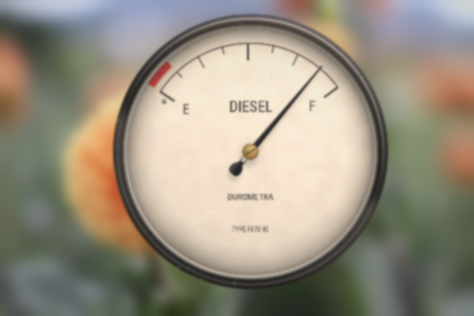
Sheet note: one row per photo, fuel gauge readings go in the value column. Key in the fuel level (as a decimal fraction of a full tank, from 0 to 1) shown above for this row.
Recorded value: 0.875
